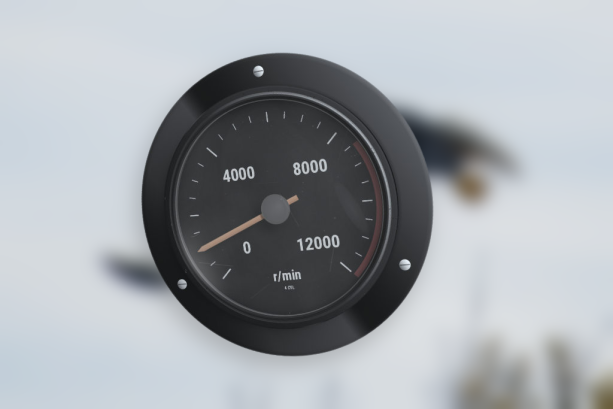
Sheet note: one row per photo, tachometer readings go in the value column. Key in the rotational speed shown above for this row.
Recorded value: 1000 rpm
